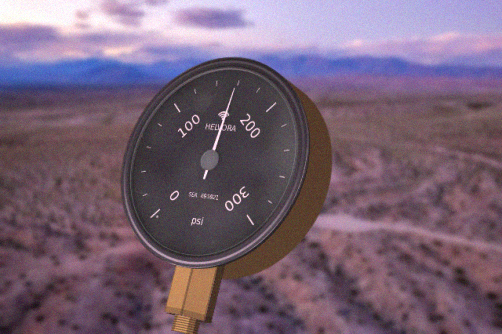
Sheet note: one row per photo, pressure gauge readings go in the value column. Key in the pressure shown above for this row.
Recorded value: 160 psi
